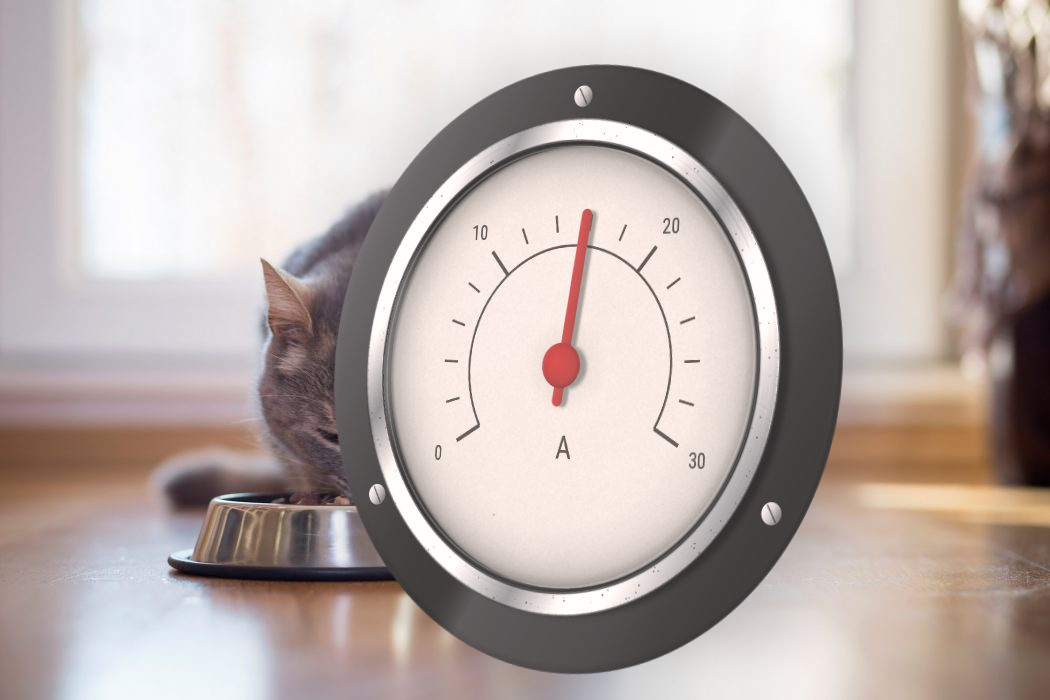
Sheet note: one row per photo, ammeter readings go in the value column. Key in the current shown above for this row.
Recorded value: 16 A
